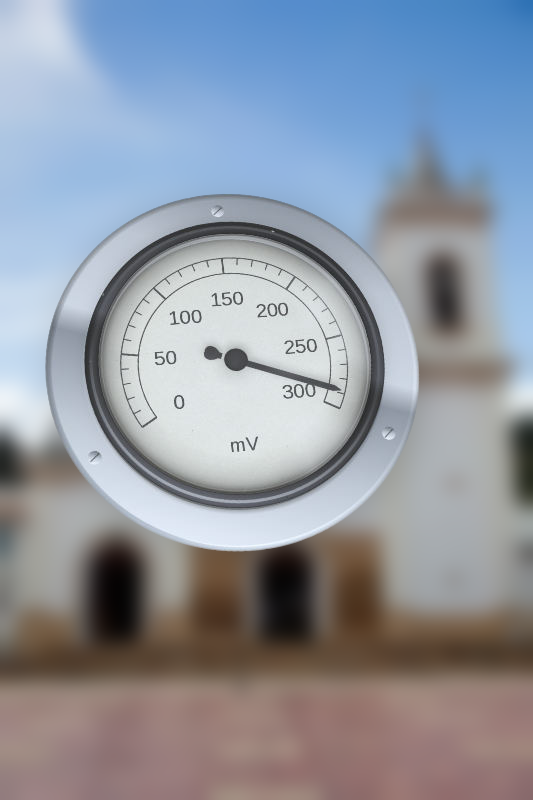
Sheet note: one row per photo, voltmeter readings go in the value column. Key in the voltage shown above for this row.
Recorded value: 290 mV
